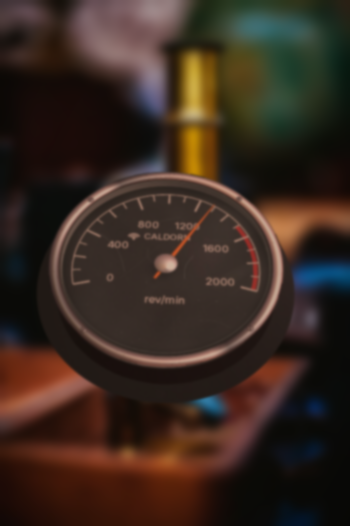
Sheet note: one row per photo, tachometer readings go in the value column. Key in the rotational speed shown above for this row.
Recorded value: 1300 rpm
